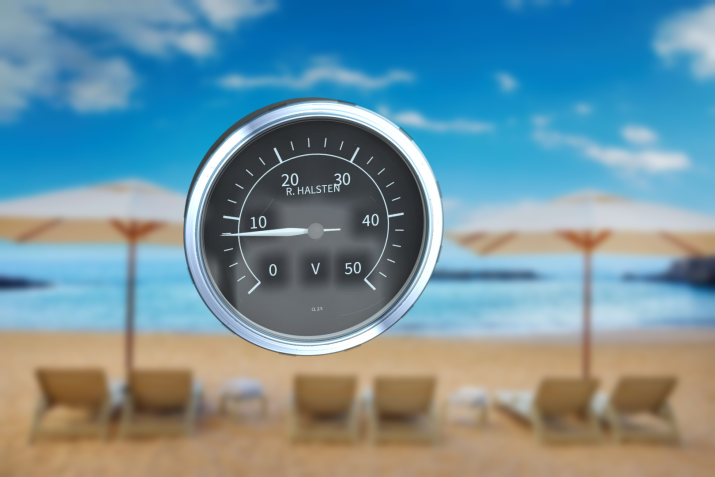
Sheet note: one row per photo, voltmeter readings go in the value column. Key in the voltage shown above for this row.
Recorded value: 8 V
